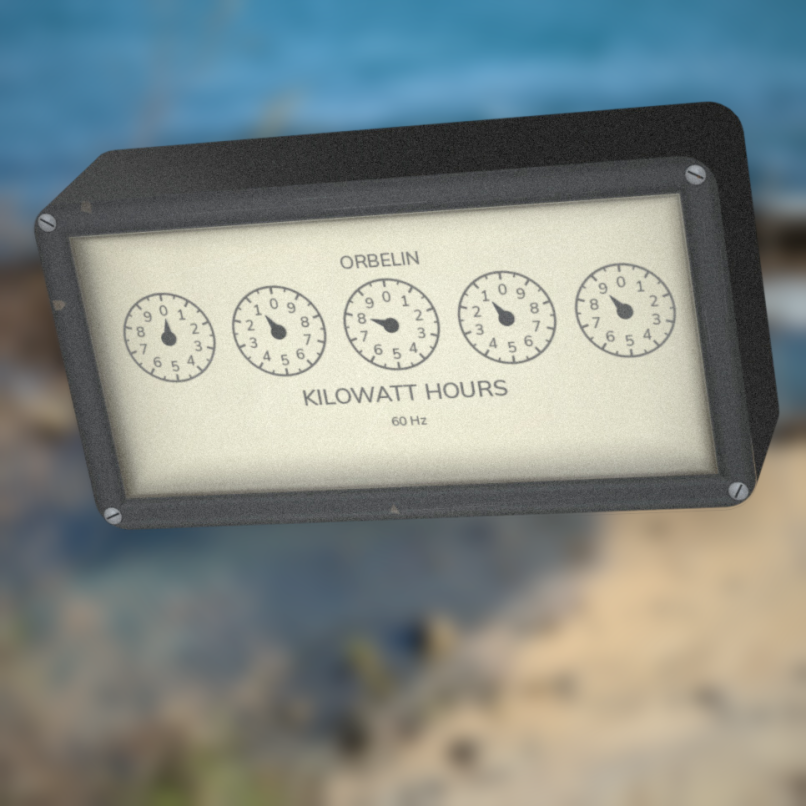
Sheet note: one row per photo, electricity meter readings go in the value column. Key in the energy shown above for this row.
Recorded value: 809 kWh
